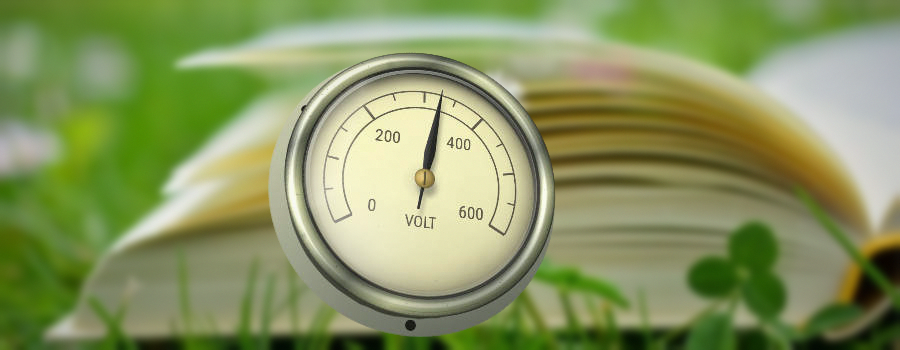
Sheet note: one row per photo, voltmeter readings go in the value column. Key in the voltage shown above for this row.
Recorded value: 325 V
